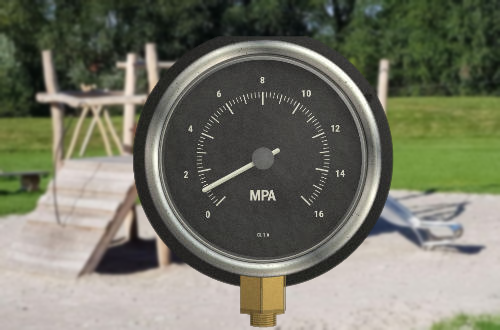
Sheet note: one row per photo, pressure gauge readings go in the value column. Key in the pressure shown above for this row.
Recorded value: 1 MPa
